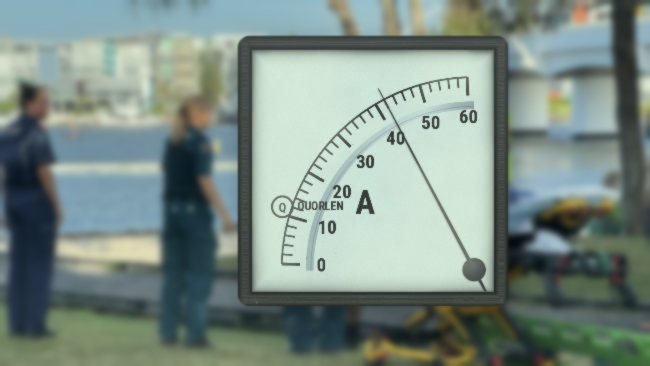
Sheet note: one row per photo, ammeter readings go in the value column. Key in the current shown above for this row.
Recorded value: 42 A
